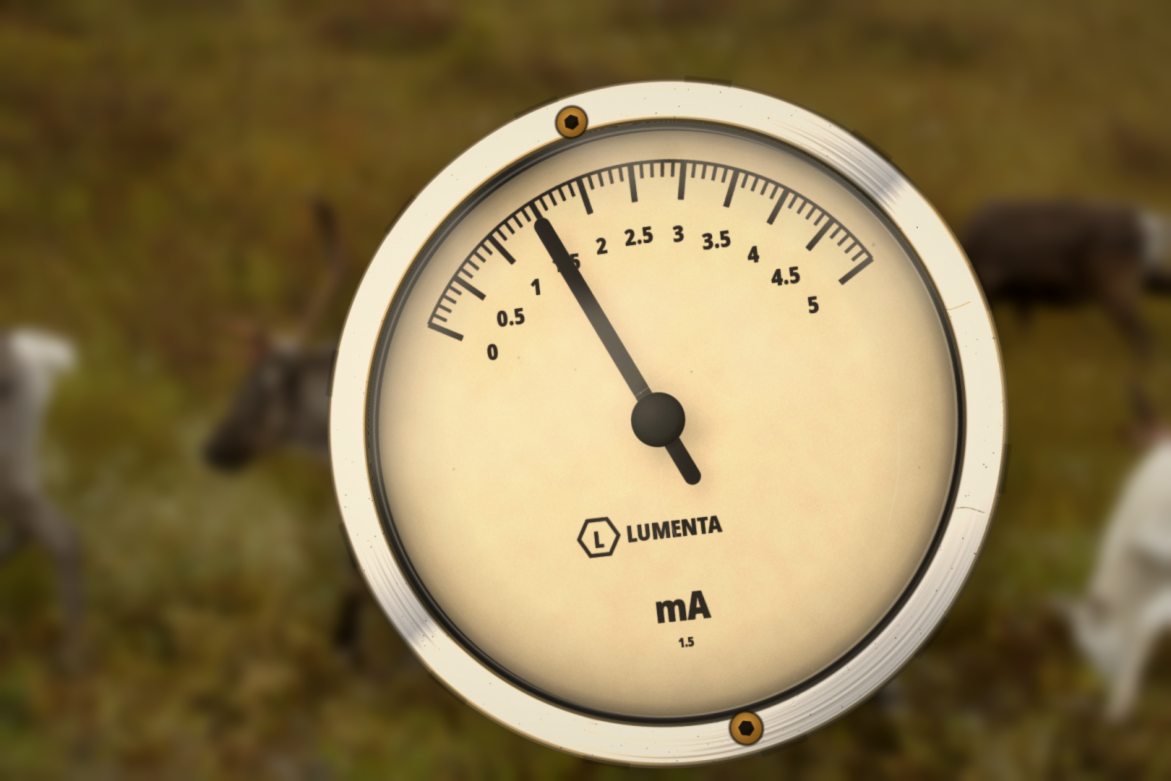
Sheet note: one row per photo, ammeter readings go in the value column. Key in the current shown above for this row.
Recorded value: 1.5 mA
